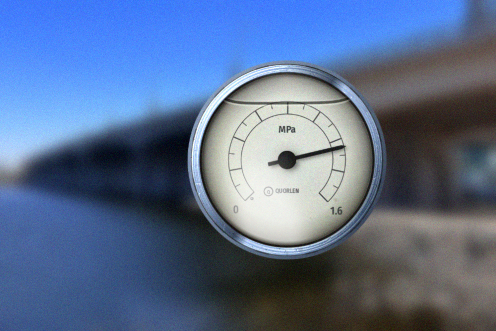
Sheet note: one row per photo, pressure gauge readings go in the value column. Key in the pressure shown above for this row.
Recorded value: 1.25 MPa
